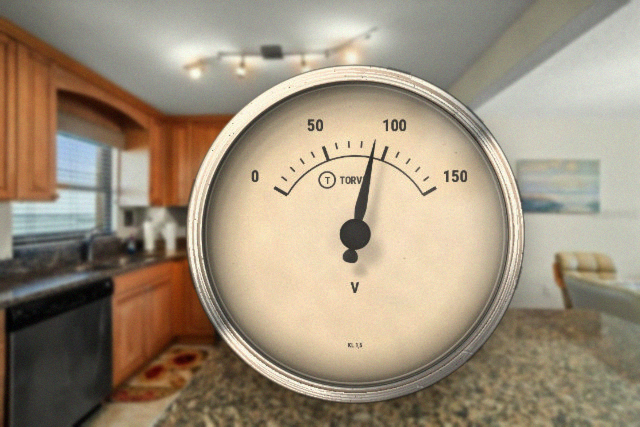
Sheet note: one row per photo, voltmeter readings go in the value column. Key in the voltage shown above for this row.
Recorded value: 90 V
